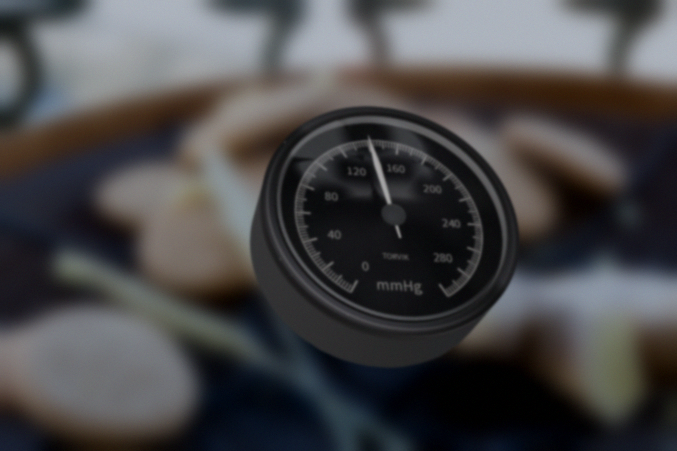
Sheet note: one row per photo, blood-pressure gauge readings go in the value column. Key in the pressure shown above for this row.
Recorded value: 140 mmHg
